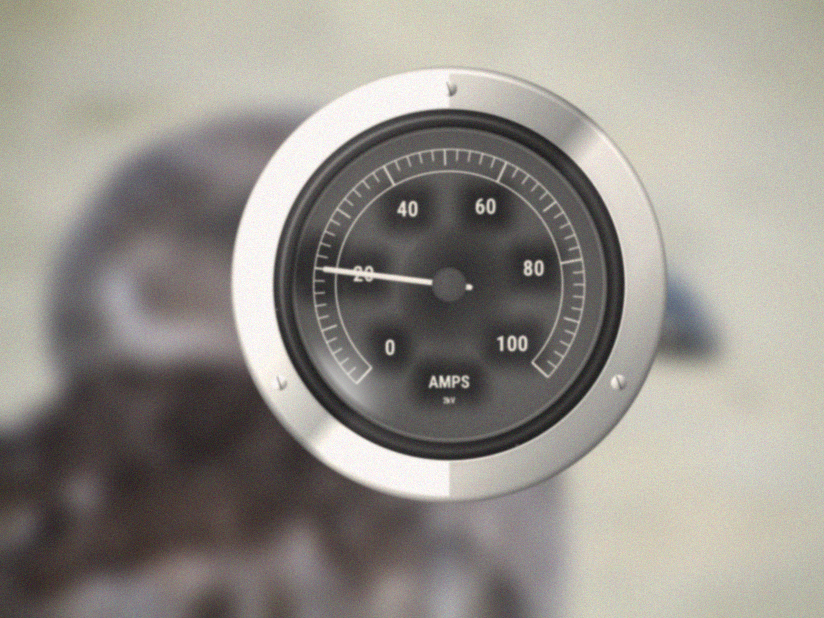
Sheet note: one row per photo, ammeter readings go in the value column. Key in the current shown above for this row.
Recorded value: 20 A
